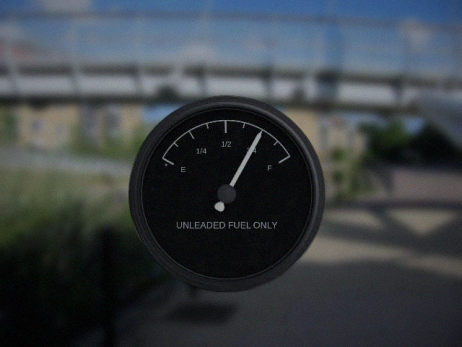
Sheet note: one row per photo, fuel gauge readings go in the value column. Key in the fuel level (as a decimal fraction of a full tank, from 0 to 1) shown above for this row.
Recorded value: 0.75
